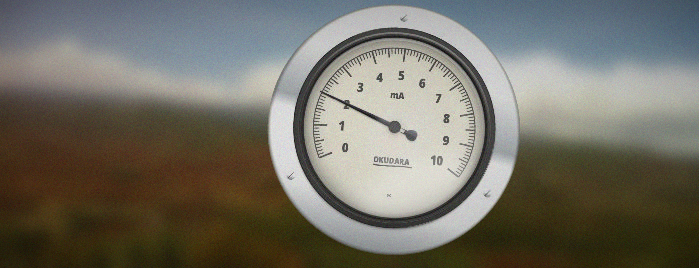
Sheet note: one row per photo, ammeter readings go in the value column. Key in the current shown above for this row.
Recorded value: 2 mA
